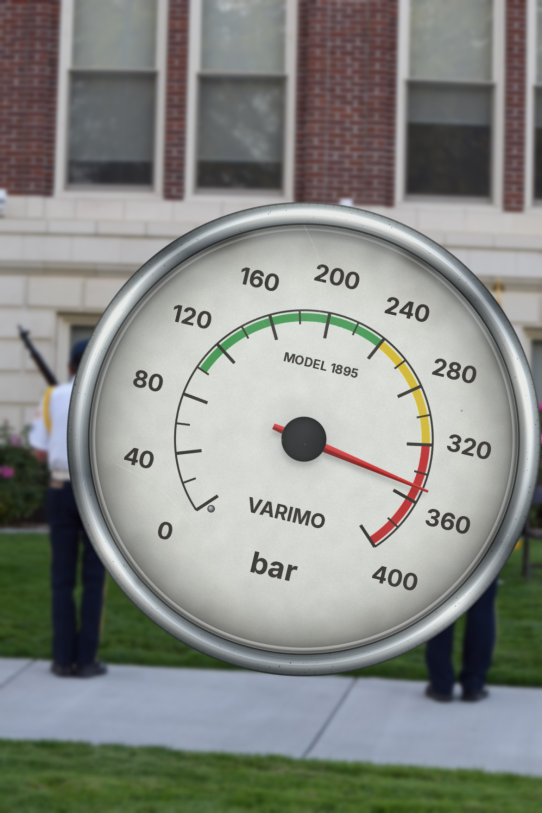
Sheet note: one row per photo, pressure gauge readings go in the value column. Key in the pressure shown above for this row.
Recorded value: 350 bar
